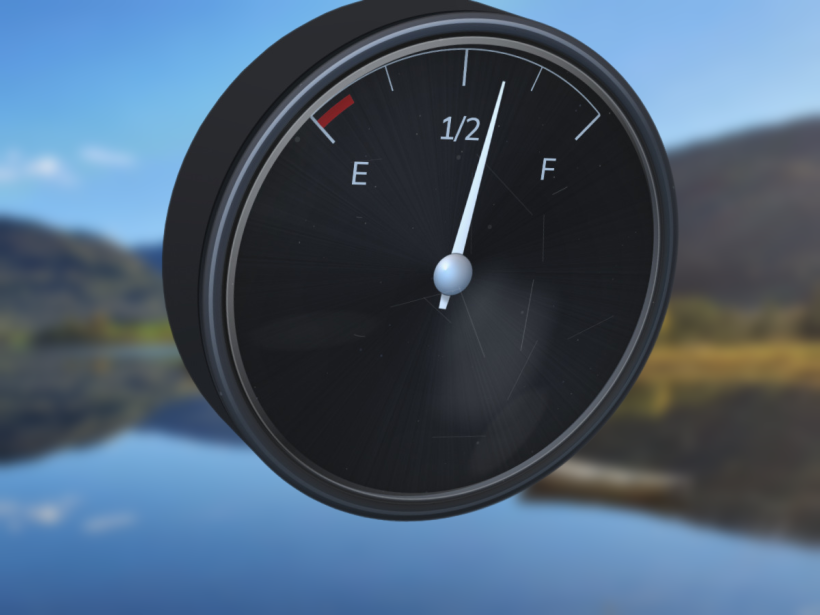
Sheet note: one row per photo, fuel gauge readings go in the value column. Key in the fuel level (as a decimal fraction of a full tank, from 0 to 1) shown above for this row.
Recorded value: 0.625
